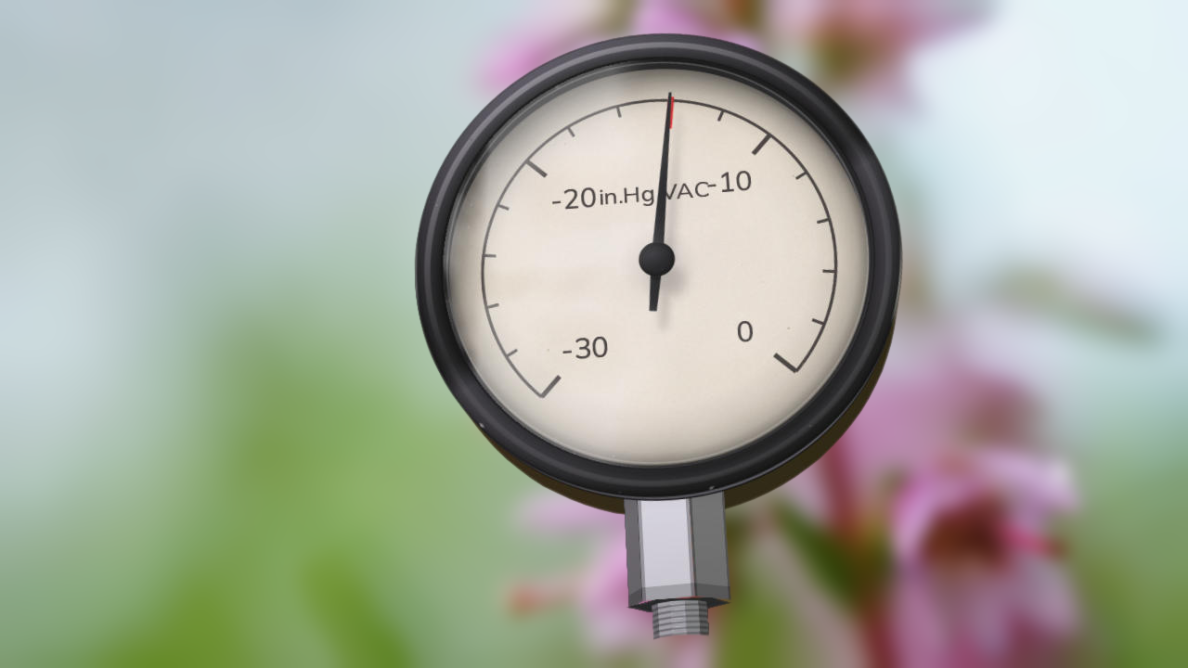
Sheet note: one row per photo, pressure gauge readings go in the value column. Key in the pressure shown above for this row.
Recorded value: -14 inHg
